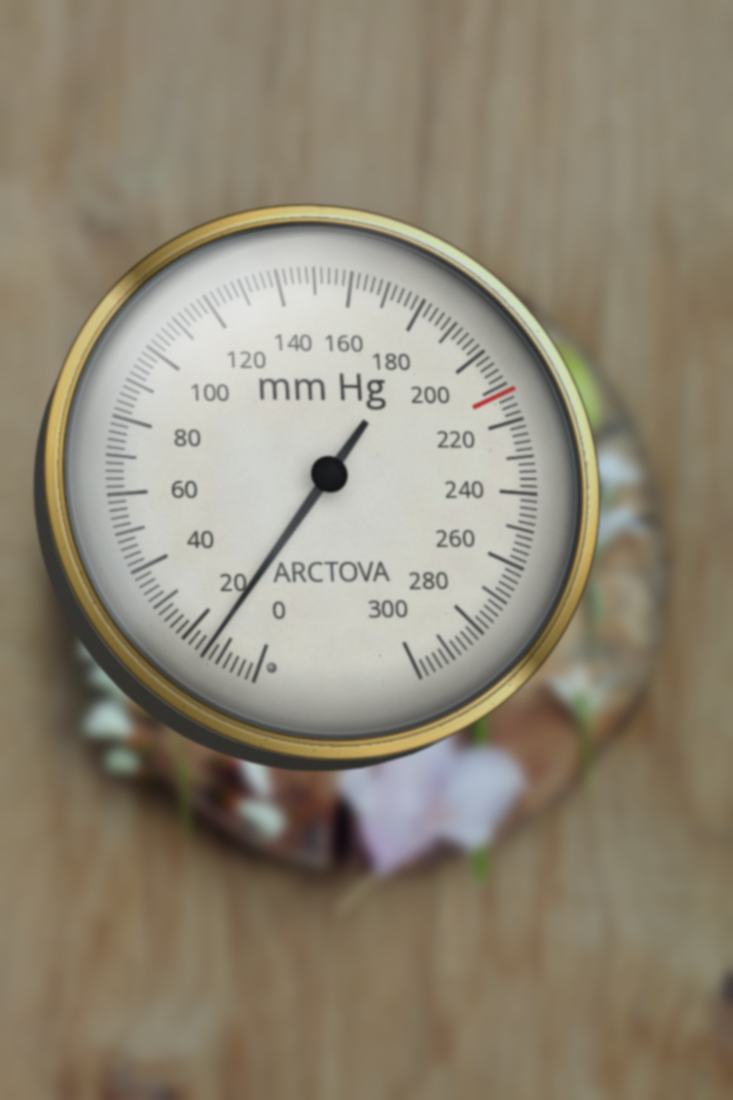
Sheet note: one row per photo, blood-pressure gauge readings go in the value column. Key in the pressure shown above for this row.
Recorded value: 14 mmHg
